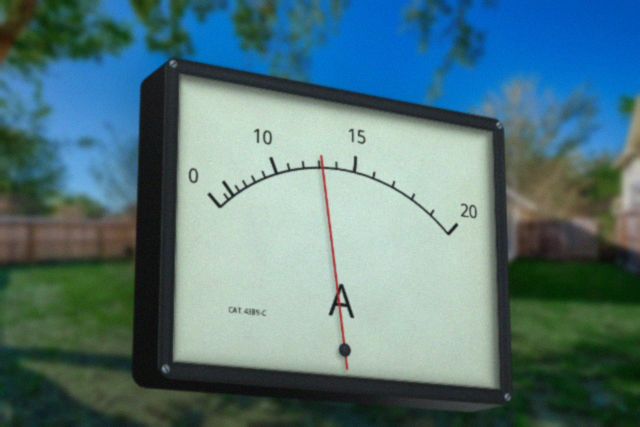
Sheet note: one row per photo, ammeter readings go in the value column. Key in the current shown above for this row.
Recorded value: 13 A
